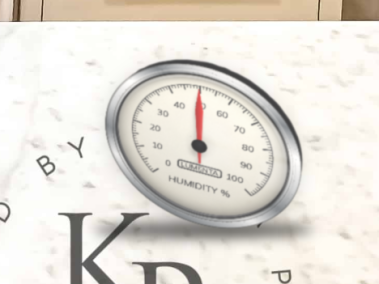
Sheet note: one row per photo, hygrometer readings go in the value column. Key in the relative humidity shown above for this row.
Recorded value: 50 %
